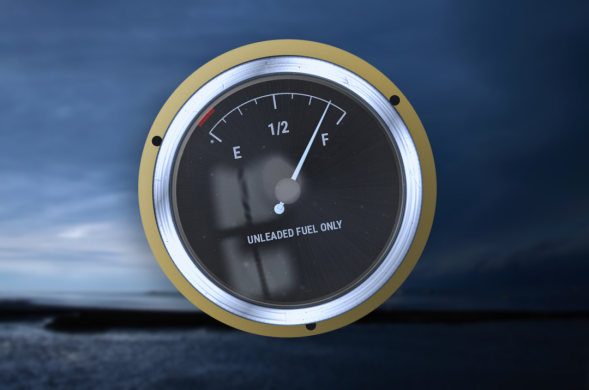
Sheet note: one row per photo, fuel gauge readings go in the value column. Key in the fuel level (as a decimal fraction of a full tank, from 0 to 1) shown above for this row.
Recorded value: 0.875
